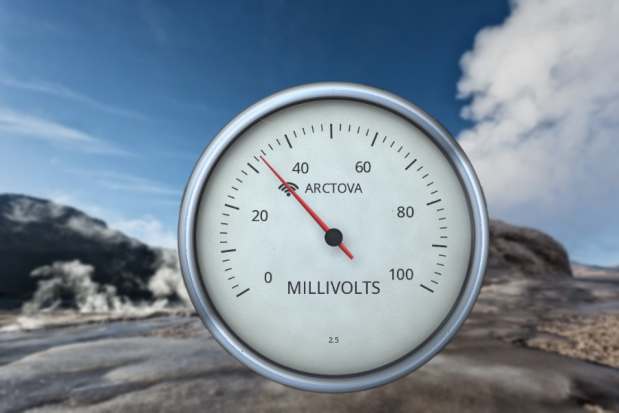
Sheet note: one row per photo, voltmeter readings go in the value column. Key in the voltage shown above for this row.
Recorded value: 33 mV
